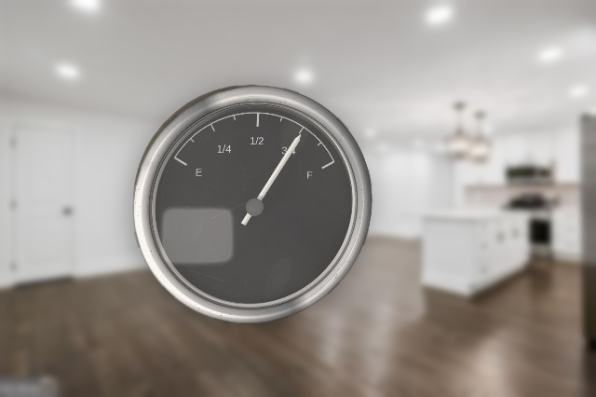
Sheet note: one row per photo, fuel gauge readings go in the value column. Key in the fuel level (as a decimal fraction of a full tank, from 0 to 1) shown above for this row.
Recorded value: 0.75
